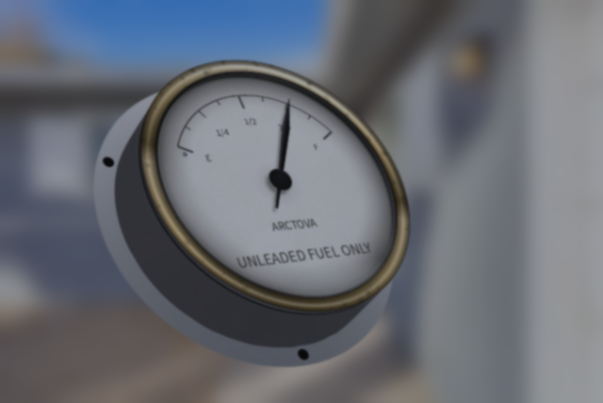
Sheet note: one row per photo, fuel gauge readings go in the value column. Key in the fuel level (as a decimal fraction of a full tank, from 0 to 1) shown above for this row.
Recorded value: 0.75
